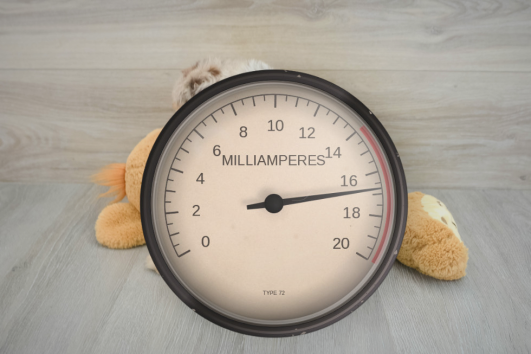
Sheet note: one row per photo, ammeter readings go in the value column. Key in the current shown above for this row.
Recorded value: 16.75 mA
